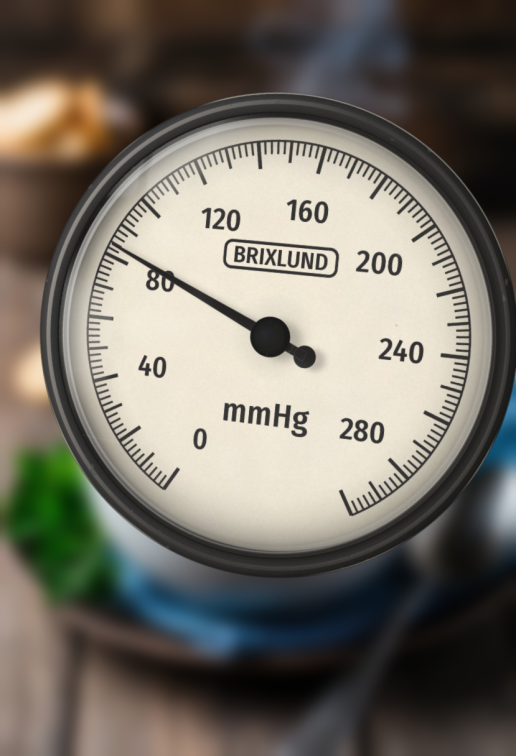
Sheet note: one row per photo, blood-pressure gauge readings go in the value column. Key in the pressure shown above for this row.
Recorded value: 84 mmHg
